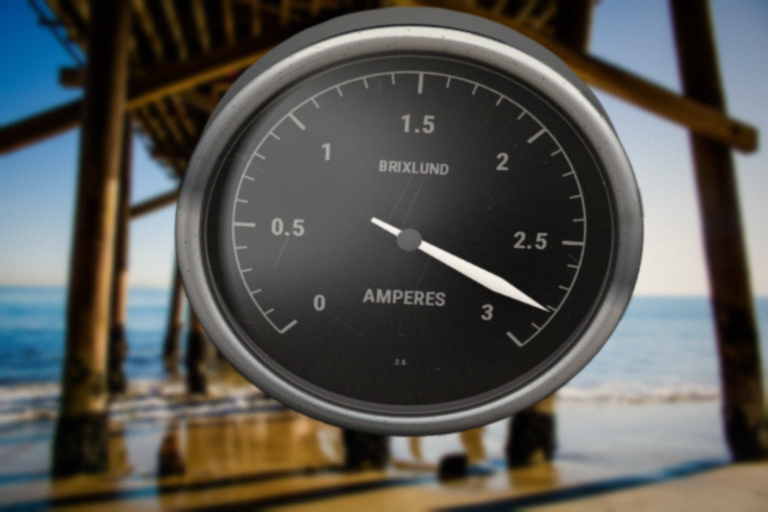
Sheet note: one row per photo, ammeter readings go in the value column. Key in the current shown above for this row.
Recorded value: 2.8 A
